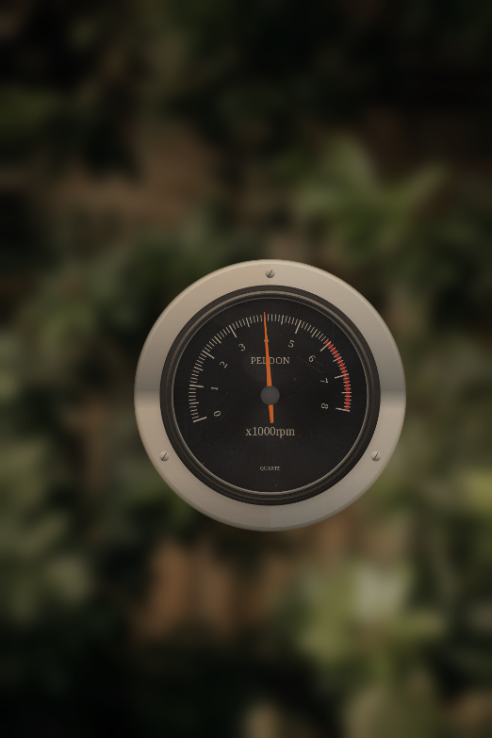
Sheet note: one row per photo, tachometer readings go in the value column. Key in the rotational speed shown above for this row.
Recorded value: 4000 rpm
